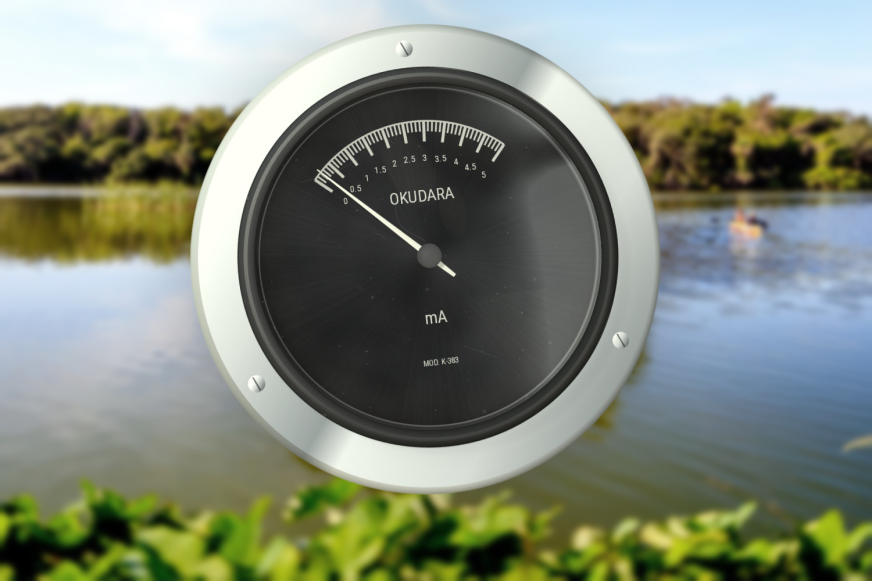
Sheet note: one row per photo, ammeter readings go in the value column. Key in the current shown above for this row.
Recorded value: 0.2 mA
